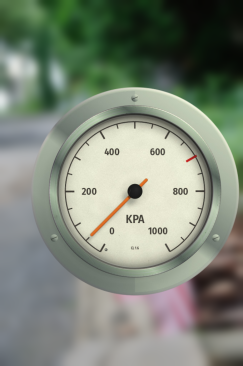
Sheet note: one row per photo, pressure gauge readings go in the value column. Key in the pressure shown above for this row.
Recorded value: 50 kPa
